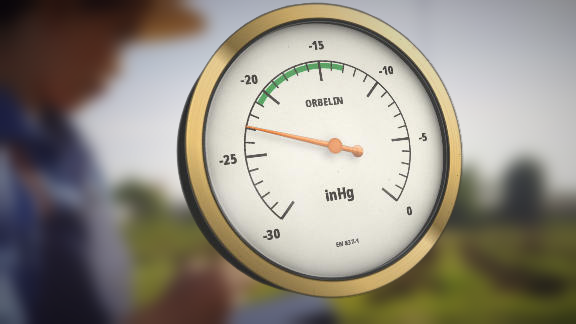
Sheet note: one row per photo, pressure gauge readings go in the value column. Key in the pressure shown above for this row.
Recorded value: -23 inHg
